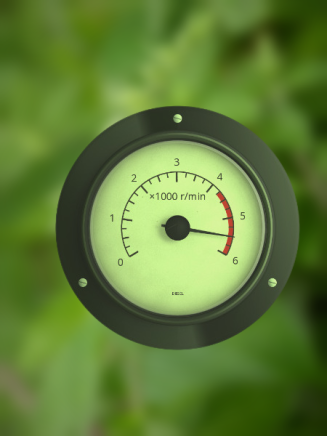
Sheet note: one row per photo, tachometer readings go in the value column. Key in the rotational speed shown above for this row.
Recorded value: 5500 rpm
